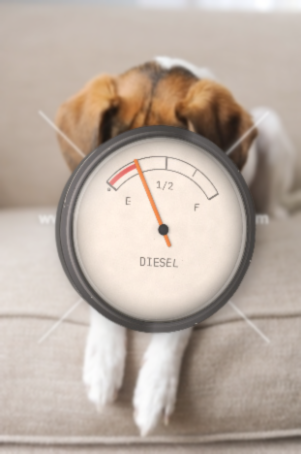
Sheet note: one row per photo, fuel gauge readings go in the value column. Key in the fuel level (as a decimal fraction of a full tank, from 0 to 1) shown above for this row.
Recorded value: 0.25
